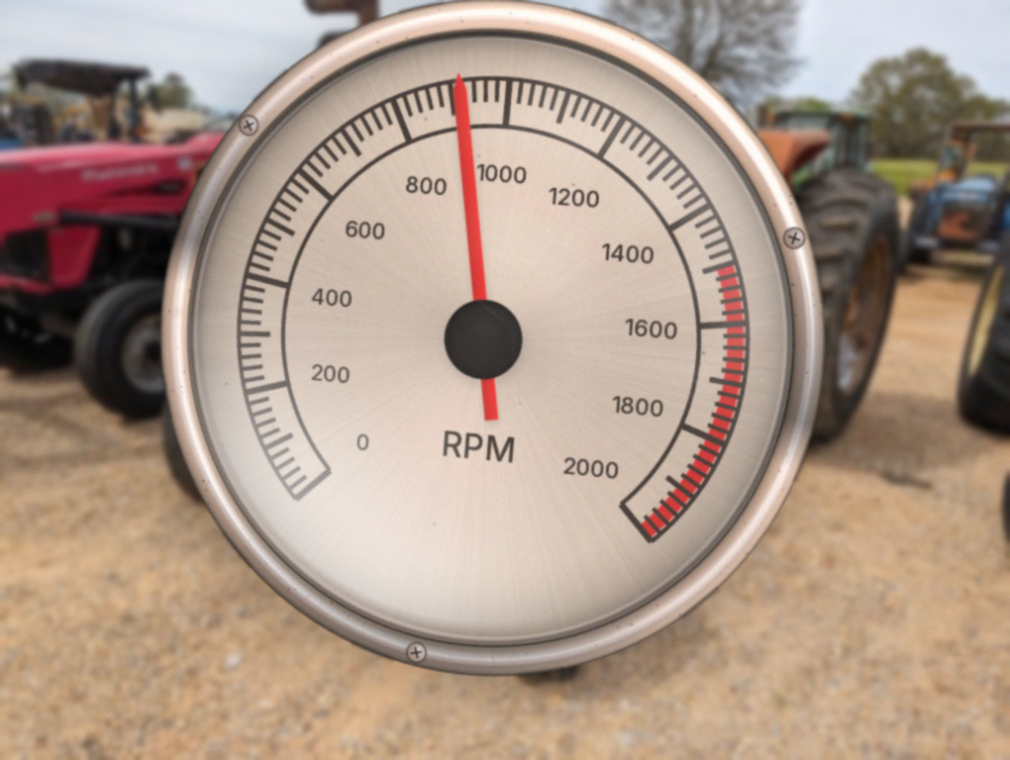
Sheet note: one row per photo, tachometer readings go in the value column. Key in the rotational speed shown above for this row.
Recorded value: 920 rpm
